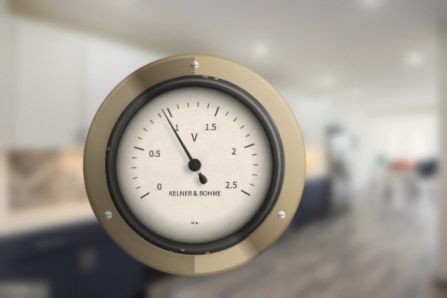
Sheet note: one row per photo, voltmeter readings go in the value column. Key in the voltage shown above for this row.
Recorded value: 0.95 V
